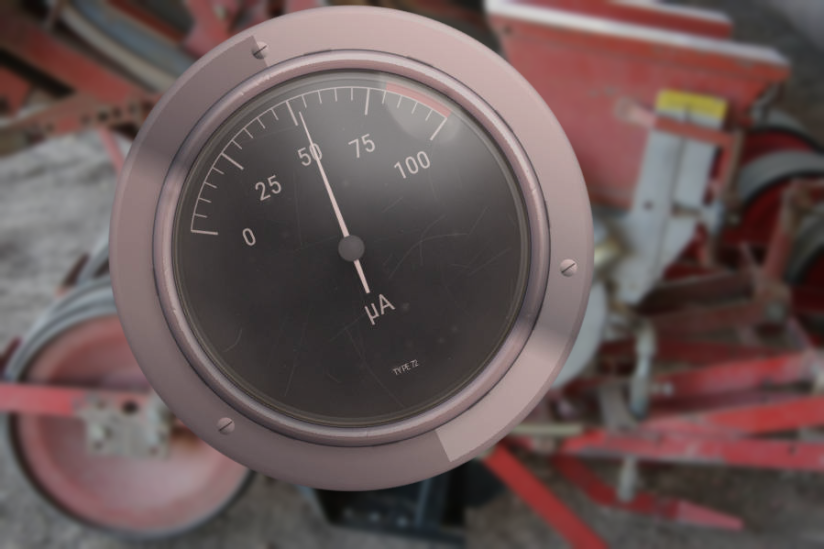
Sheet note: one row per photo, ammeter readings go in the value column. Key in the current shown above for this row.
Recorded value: 52.5 µA
